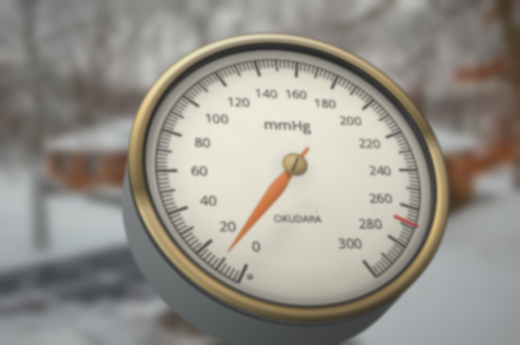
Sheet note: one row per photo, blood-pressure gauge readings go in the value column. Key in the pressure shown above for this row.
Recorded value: 10 mmHg
